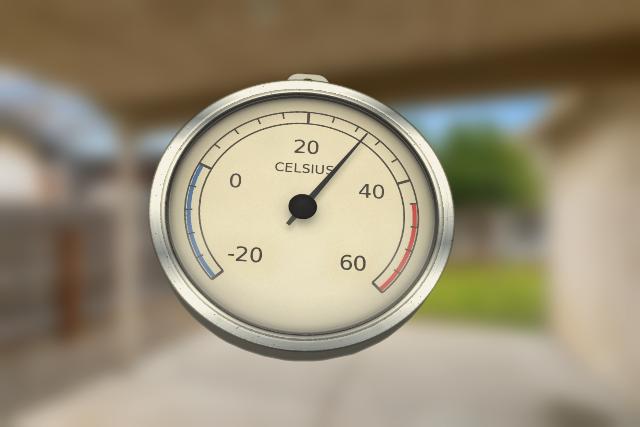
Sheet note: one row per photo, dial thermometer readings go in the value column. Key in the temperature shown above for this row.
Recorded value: 30 °C
